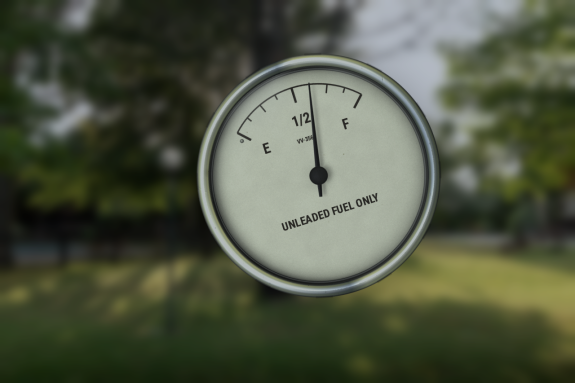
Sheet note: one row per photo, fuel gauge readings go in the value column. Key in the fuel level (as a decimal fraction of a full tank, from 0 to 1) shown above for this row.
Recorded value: 0.625
